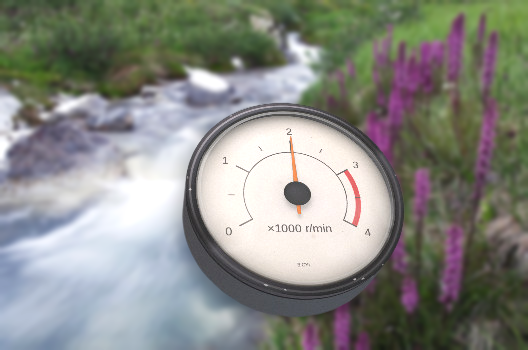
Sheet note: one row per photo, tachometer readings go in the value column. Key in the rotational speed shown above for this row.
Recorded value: 2000 rpm
